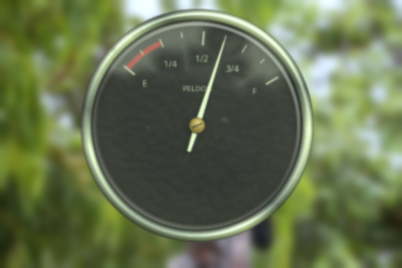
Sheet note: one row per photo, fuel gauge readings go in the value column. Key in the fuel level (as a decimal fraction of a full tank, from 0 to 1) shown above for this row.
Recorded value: 0.625
